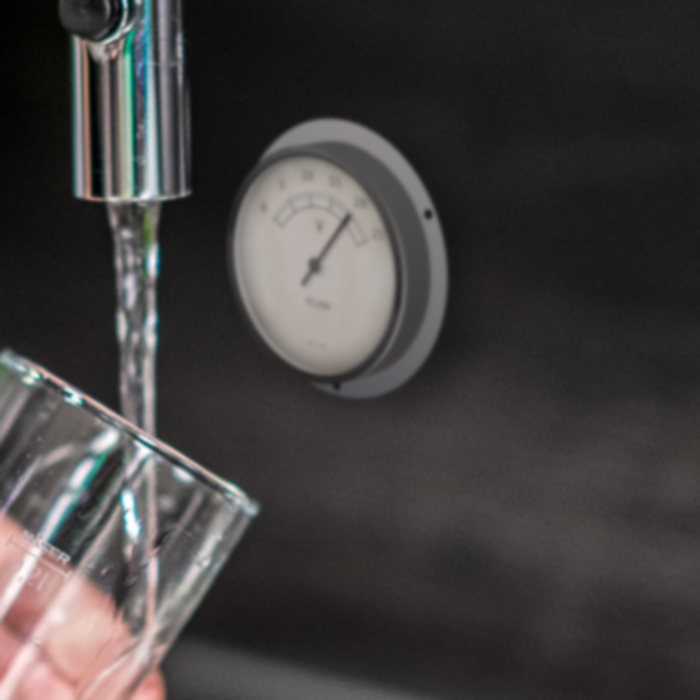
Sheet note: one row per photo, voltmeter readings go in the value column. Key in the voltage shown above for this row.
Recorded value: 20 V
